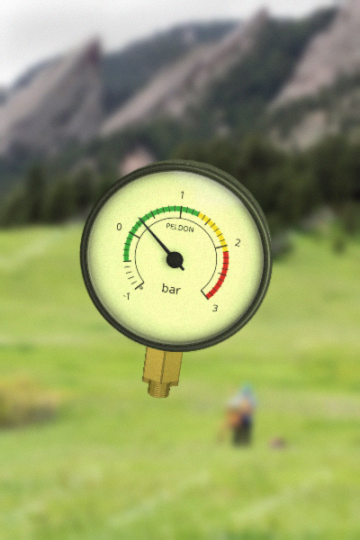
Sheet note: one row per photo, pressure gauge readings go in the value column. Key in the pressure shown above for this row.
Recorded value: 0.3 bar
